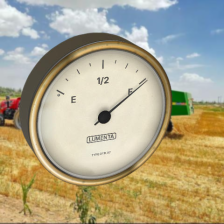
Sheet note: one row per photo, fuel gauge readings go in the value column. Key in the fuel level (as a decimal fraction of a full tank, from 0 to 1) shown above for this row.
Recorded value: 1
